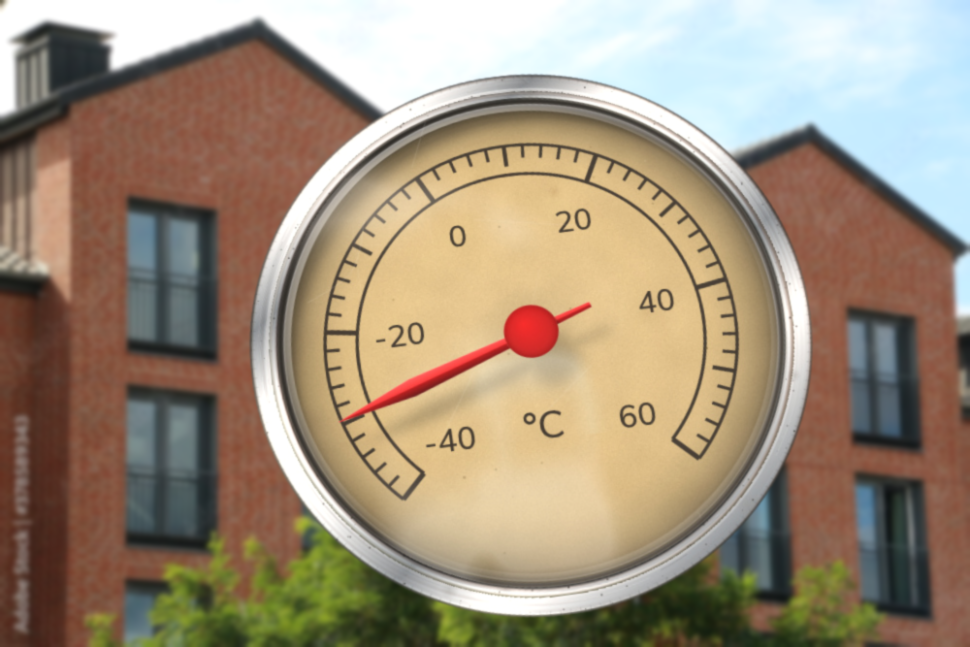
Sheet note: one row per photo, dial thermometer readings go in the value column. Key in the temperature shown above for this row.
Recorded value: -30 °C
